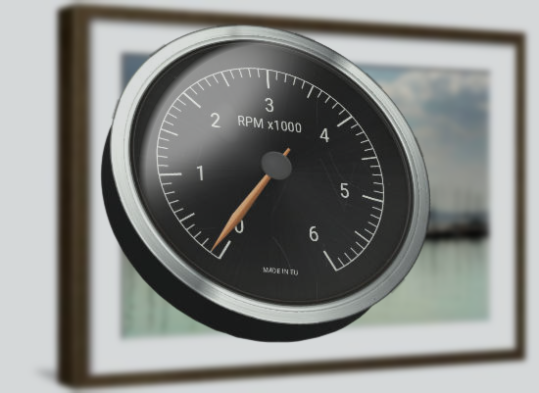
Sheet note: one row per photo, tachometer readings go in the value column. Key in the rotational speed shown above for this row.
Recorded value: 100 rpm
